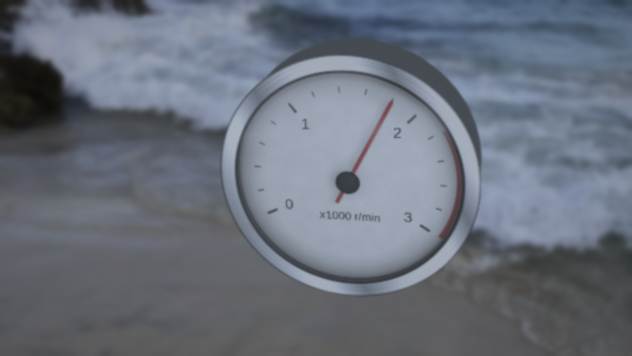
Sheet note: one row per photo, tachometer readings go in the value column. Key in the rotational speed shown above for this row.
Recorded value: 1800 rpm
